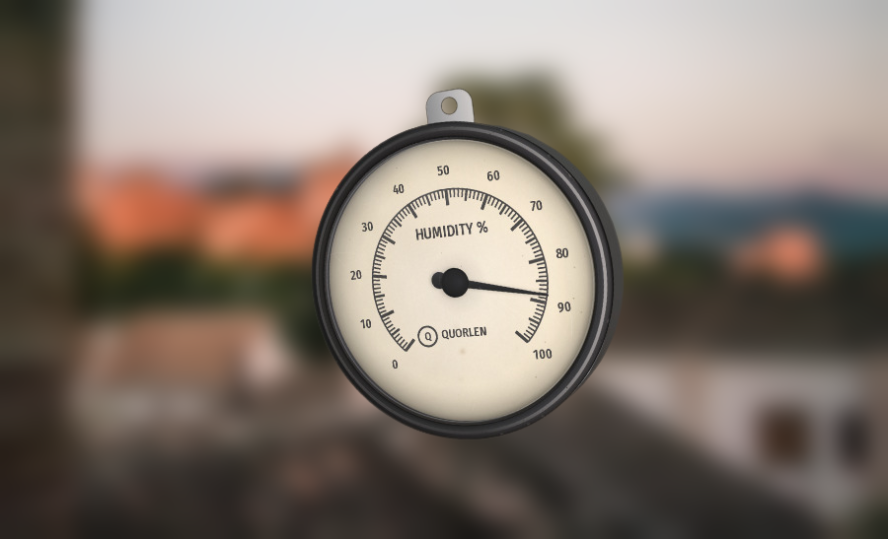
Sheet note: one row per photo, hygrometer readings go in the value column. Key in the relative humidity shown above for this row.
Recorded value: 88 %
